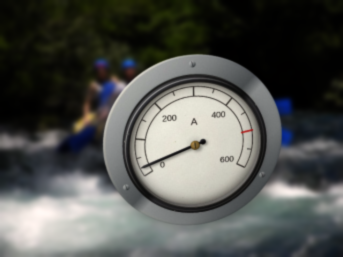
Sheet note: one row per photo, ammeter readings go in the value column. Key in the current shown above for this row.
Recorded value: 25 A
